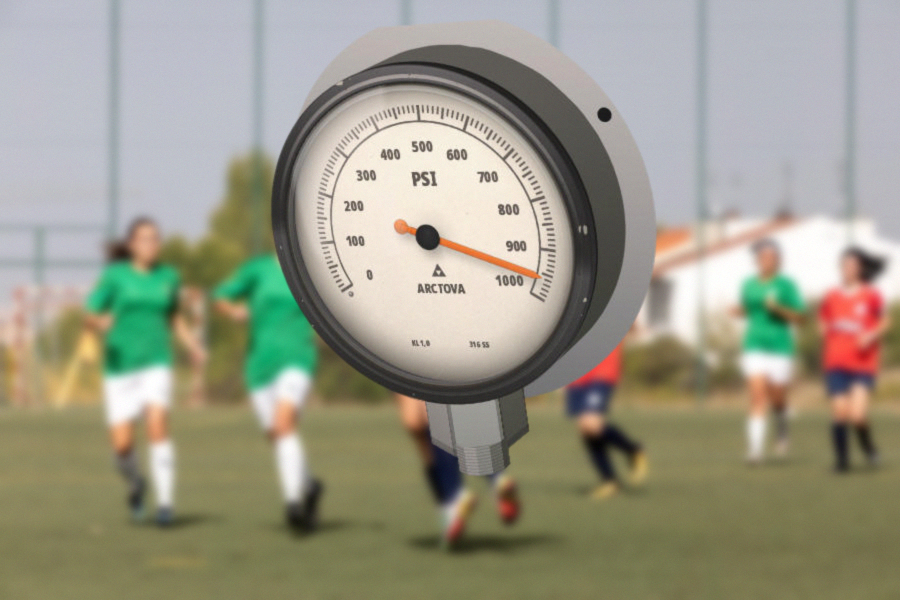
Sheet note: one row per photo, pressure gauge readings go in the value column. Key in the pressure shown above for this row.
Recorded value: 950 psi
